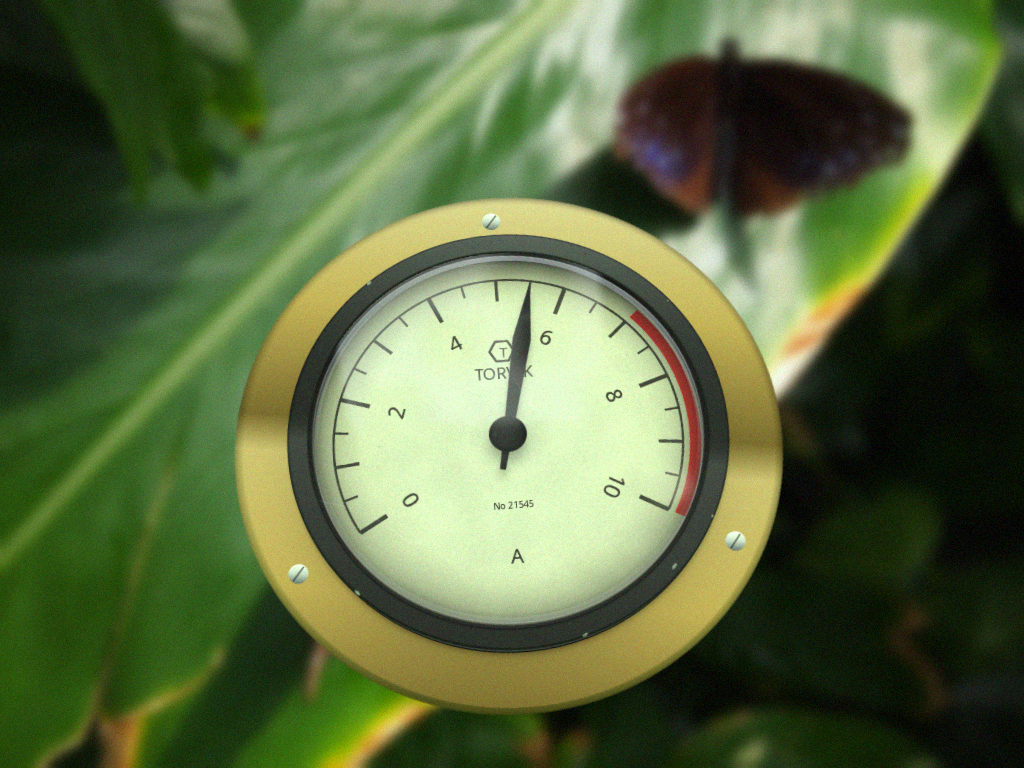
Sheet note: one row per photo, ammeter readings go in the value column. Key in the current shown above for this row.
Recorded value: 5.5 A
